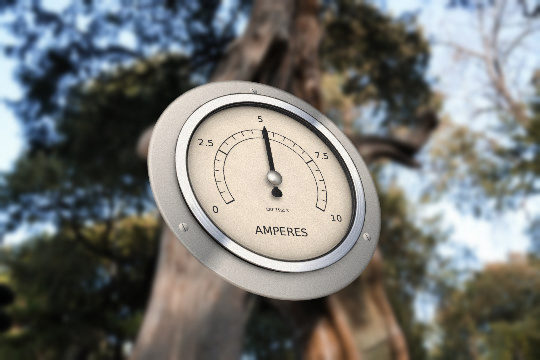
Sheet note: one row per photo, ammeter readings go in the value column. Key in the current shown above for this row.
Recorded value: 5 A
